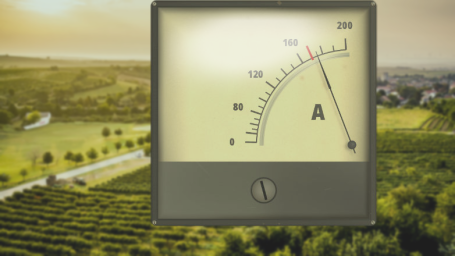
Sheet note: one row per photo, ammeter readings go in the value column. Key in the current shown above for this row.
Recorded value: 175 A
